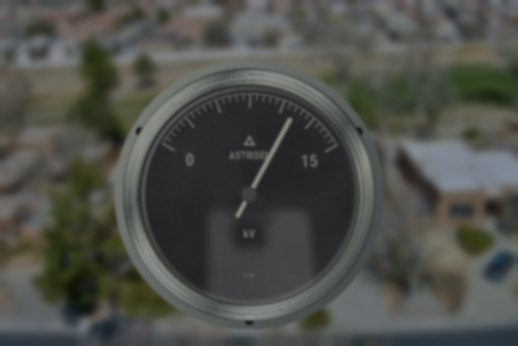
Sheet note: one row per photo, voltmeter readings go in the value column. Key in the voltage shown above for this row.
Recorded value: 11 kV
